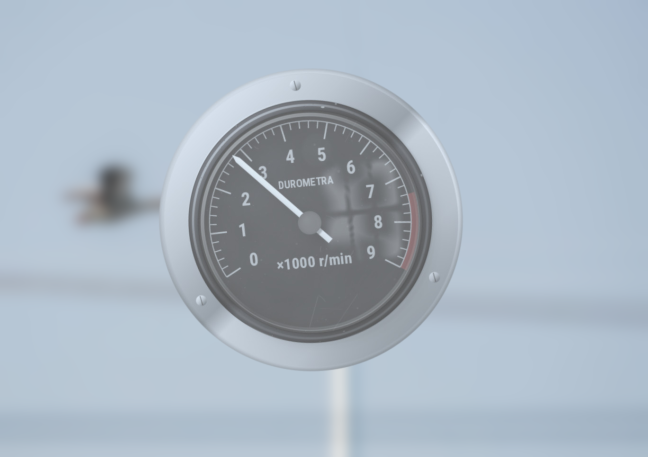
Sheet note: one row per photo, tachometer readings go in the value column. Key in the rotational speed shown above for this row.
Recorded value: 2800 rpm
